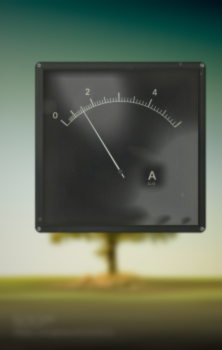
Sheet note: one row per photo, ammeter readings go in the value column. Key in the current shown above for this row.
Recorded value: 1.5 A
